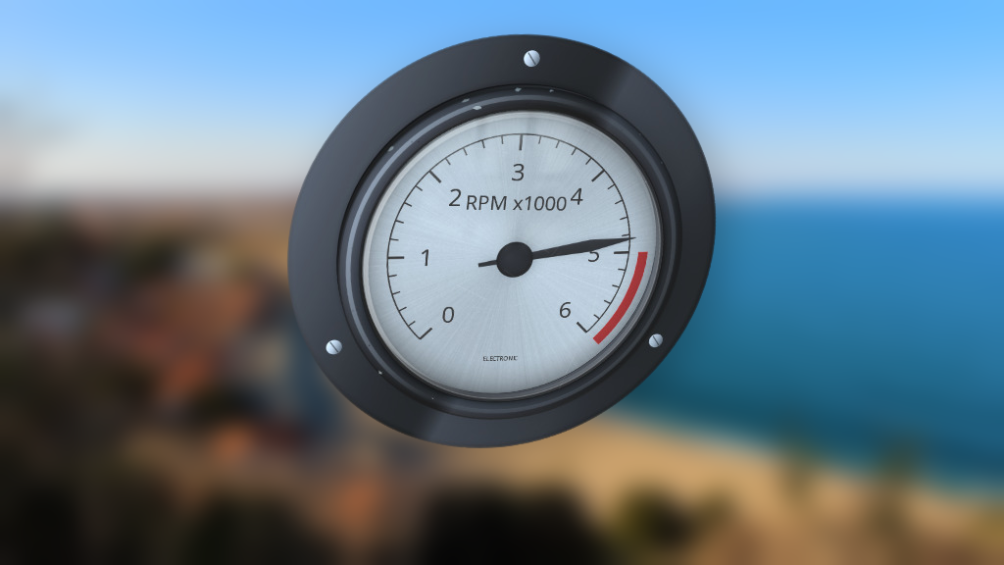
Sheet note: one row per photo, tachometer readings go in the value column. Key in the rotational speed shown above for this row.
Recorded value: 4800 rpm
